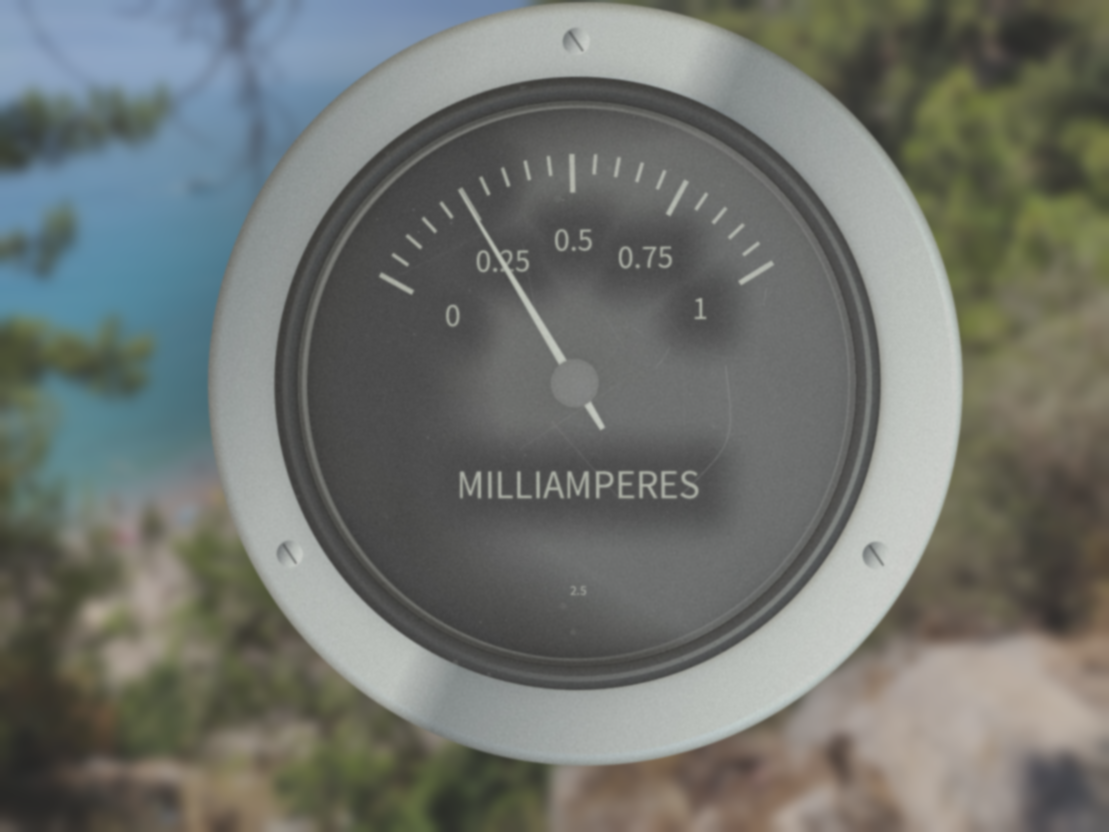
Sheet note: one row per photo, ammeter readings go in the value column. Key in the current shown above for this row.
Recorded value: 0.25 mA
